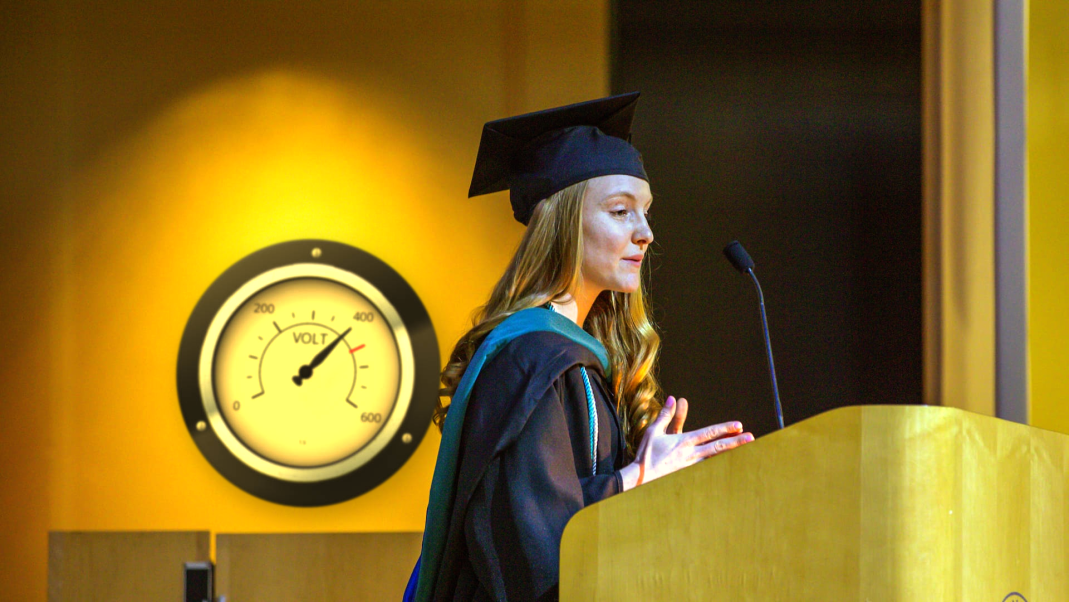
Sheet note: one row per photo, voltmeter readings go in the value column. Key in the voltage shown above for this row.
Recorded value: 400 V
